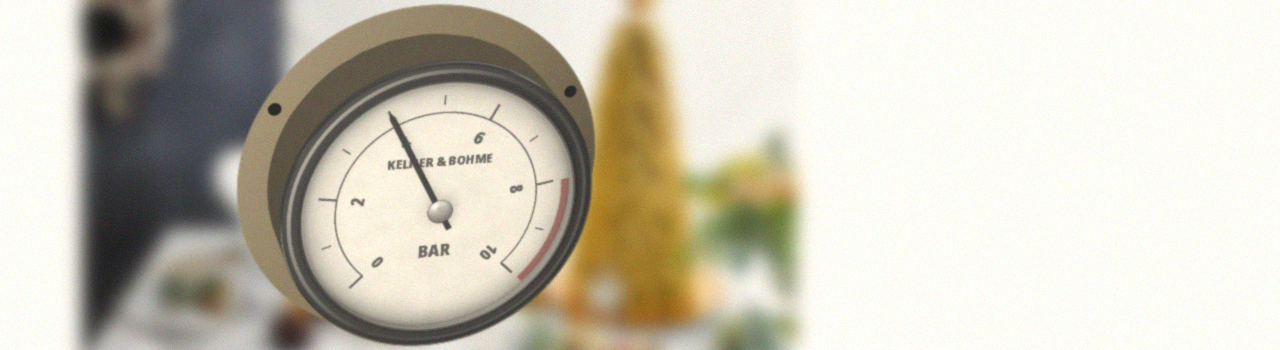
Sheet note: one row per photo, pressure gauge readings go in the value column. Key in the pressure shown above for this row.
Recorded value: 4 bar
